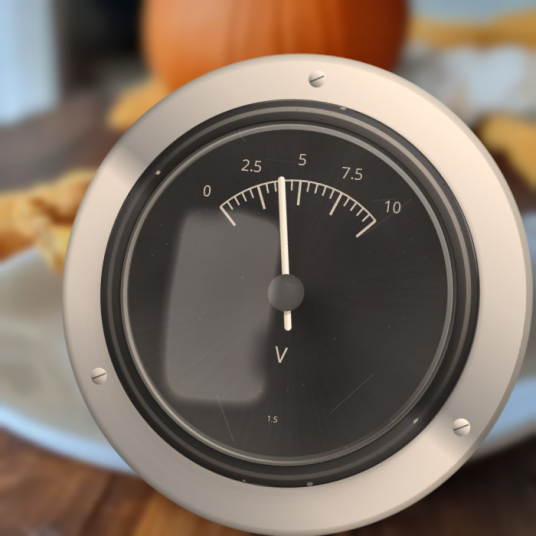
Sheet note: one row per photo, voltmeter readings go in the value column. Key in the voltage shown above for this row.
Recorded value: 4 V
